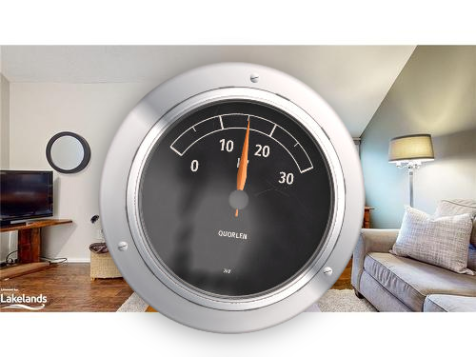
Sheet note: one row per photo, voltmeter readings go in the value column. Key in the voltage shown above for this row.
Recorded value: 15 kV
